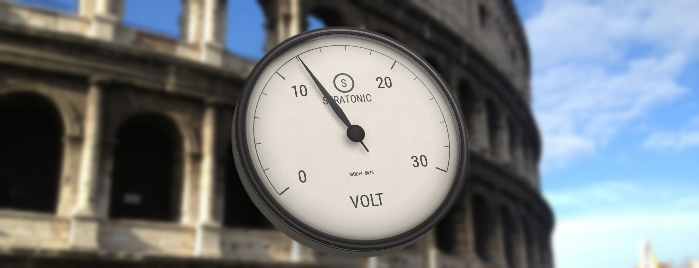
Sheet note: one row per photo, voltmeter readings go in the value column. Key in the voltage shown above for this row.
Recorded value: 12 V
